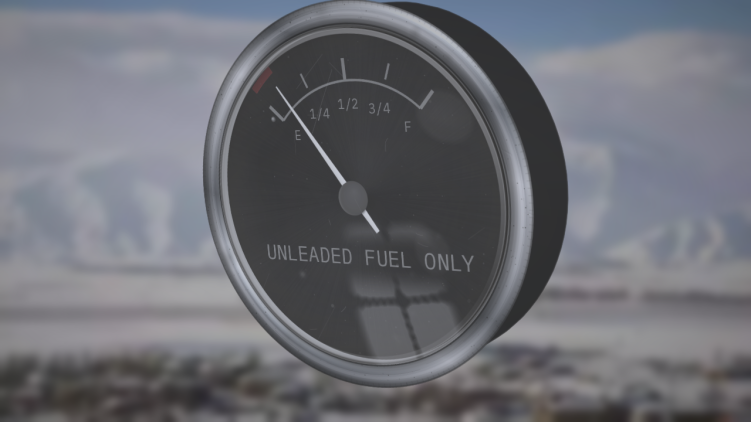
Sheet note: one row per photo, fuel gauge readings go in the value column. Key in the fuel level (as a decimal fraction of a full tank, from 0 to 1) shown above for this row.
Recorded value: 0.125
